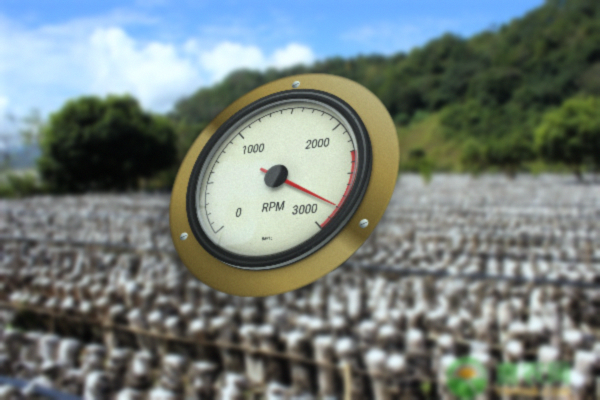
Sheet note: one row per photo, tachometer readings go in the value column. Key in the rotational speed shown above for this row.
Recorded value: 2800 rpm
